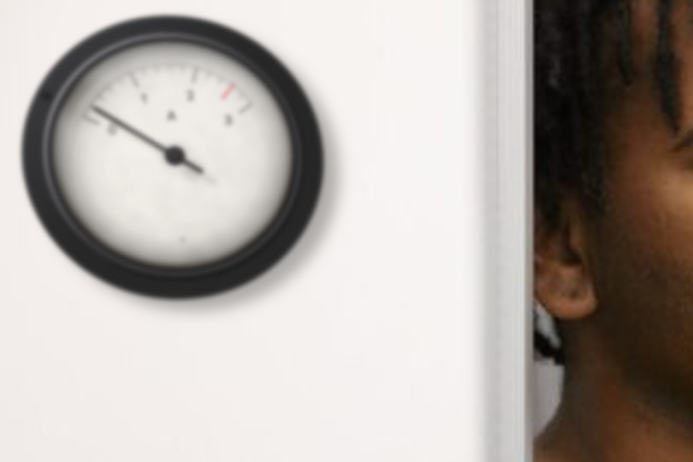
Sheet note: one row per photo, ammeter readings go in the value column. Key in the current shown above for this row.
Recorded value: 0.2 A
